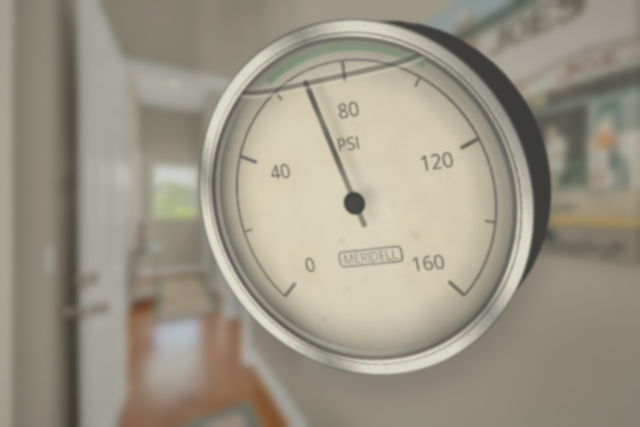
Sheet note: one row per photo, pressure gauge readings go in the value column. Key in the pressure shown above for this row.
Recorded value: 70 psi
